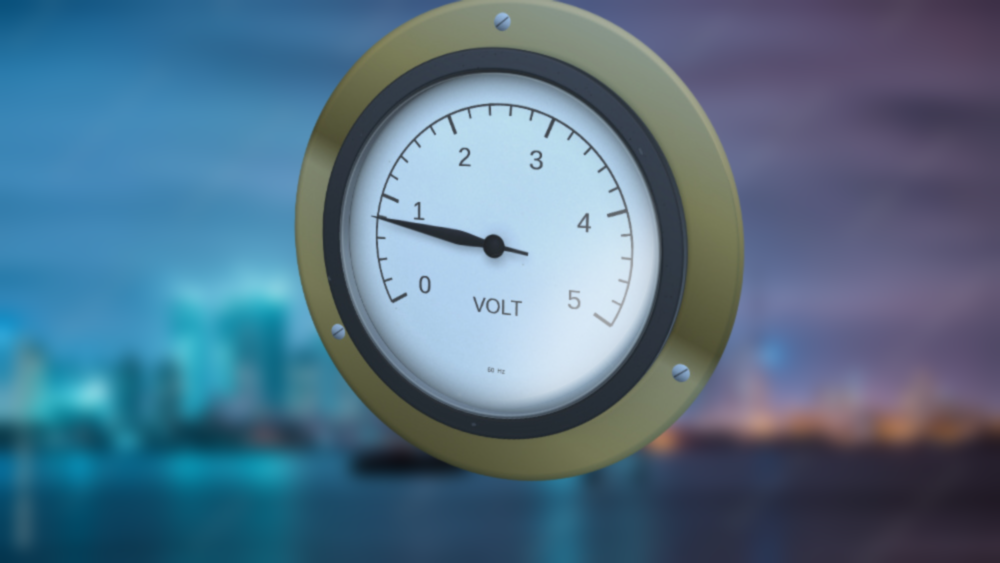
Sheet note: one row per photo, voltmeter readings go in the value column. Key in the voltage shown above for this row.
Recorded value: 0.8 V
